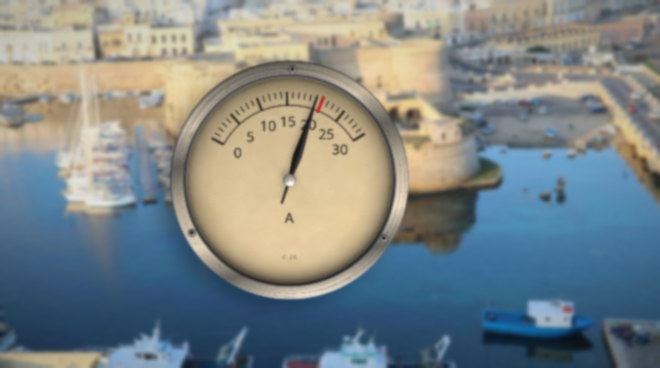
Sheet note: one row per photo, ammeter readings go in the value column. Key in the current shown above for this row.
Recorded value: 20 A
